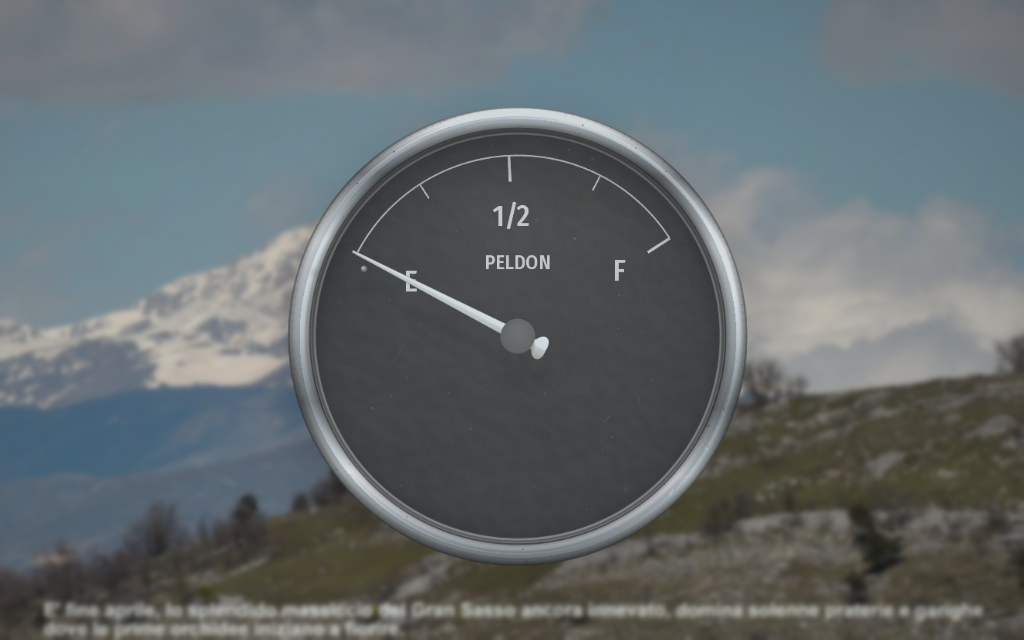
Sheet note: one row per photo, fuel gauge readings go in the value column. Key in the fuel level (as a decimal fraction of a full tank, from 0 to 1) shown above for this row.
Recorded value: 0
